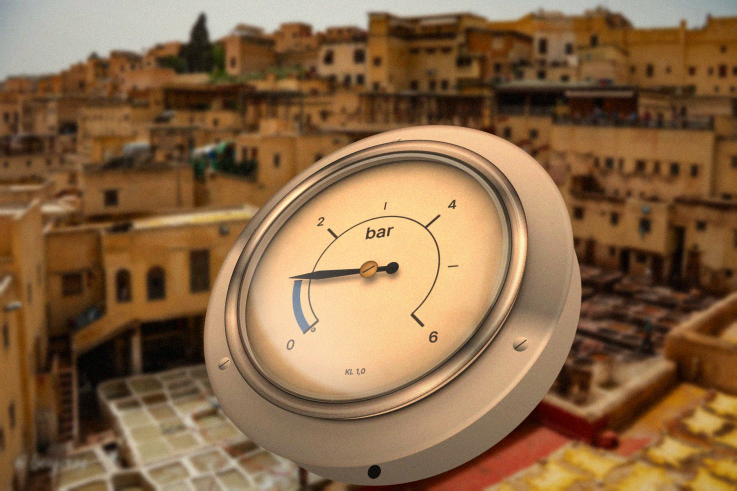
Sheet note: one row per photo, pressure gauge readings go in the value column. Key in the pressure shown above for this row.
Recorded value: 1 bar
